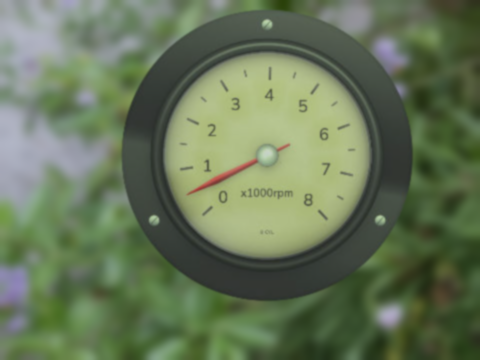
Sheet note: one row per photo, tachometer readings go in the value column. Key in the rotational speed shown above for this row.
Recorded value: 500 rpm
